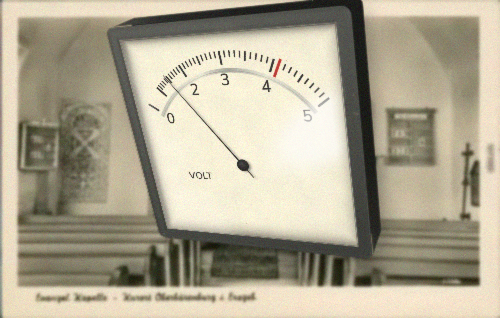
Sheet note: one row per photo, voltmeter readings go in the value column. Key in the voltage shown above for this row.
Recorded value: 1.5 V
